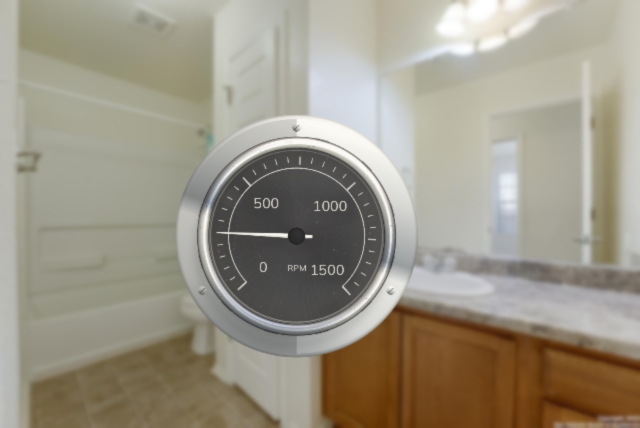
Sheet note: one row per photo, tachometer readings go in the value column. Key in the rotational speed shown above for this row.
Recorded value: 250 rpm
